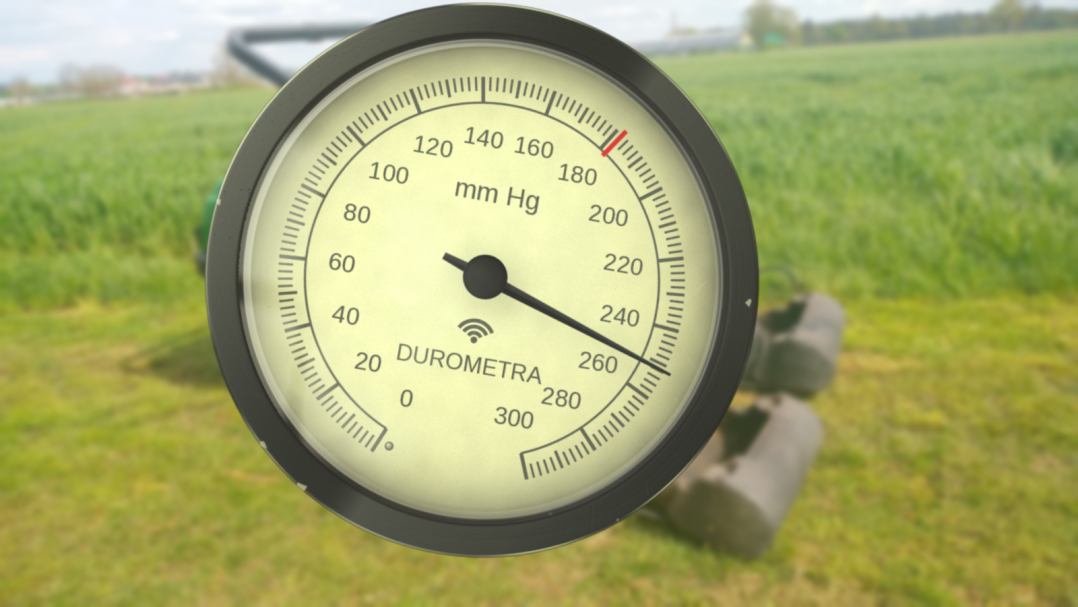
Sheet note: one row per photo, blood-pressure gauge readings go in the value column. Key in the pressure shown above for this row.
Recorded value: 252 mmHg
